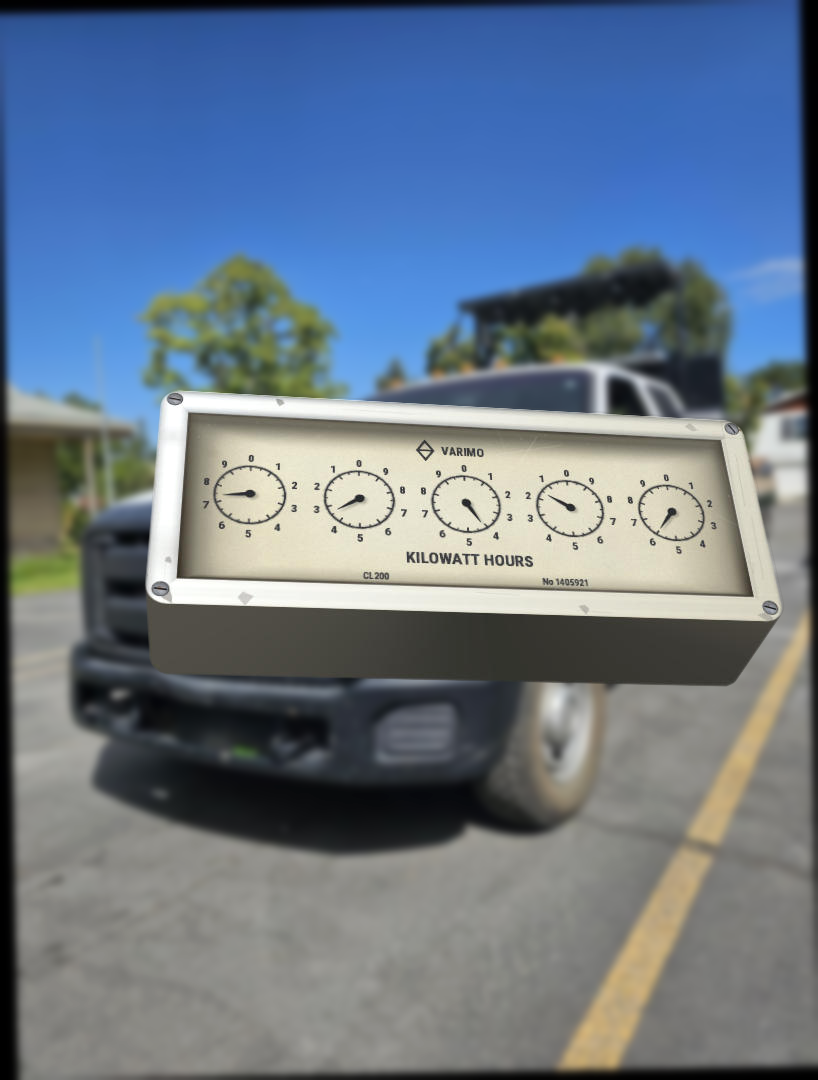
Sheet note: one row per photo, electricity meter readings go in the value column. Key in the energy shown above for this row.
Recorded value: 73416 kWh
